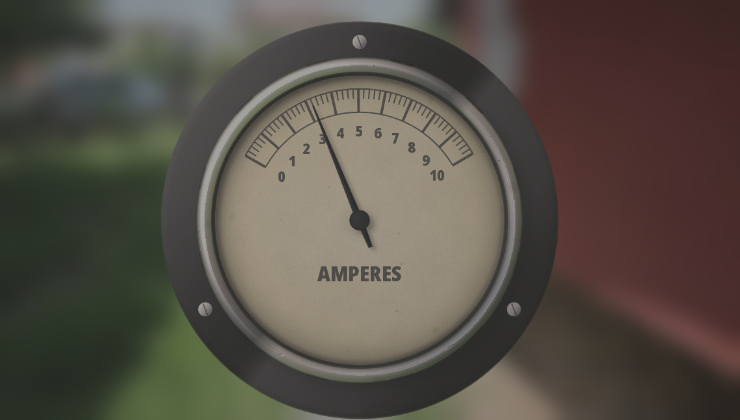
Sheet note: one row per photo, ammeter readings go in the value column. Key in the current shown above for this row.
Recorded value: 3.2 A
